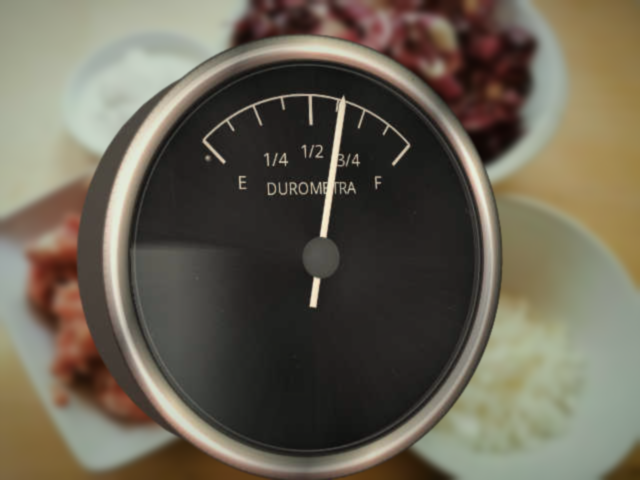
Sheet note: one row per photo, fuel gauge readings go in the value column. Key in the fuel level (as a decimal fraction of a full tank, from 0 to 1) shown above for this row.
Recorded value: 0.625
